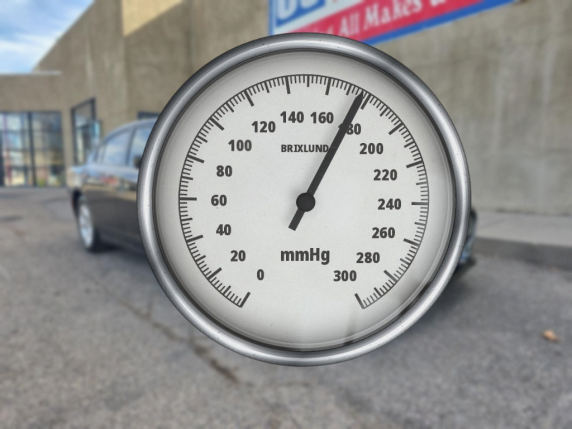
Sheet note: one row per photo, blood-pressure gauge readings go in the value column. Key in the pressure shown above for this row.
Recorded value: 176 mmHg
